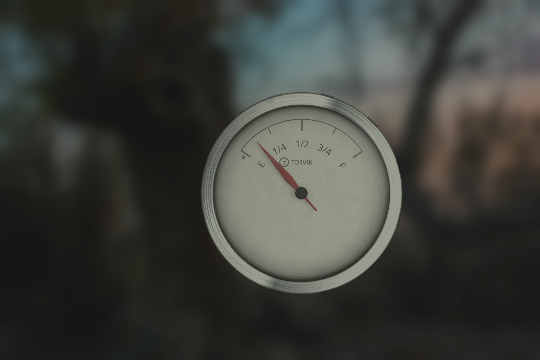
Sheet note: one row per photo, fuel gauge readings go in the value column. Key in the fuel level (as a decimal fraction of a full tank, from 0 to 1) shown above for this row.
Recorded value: 0.125
